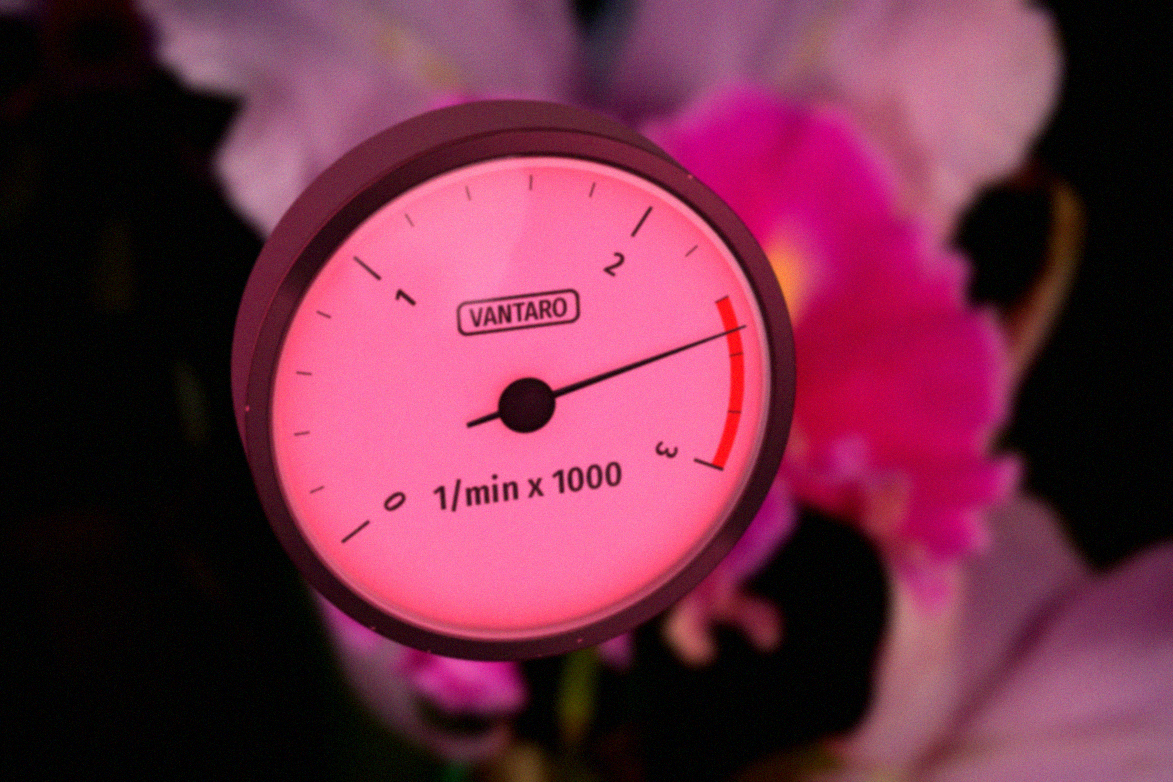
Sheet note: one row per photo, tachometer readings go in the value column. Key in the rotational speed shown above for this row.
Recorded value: 2500 rpm
